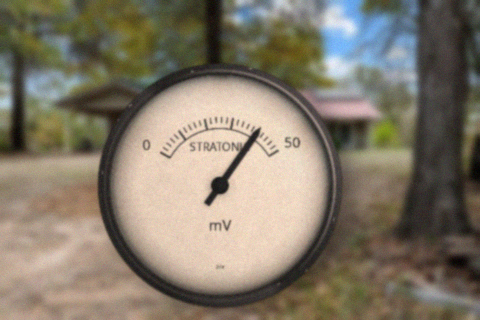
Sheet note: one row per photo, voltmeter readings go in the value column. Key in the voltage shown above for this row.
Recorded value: 40 mV
